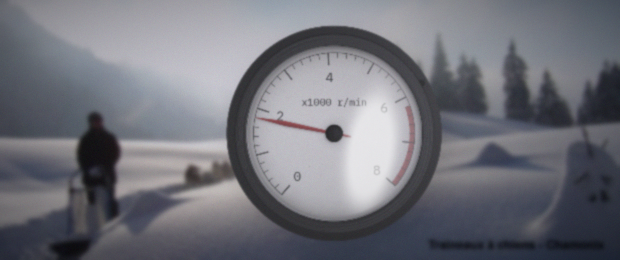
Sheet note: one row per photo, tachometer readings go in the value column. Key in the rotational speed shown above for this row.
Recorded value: 1800 rpm
